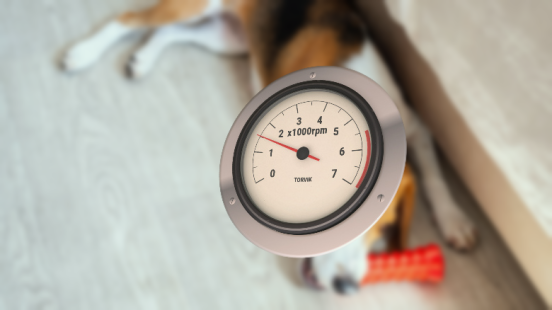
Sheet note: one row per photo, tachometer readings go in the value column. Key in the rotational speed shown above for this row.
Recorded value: 1500 rpm
